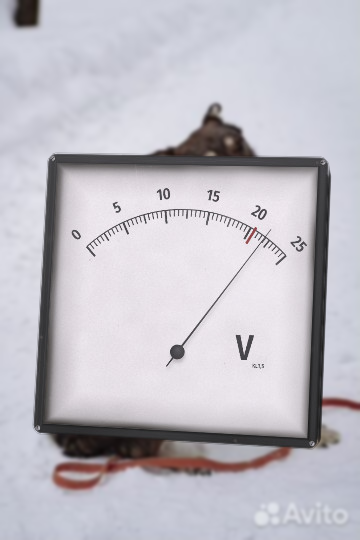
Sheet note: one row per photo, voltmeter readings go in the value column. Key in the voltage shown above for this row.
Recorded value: 22 V
